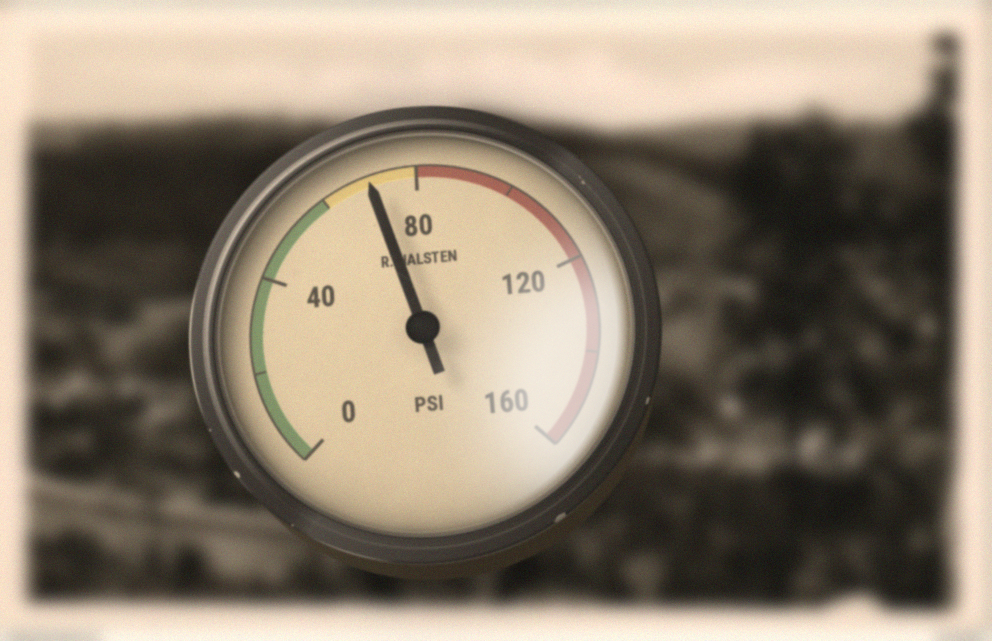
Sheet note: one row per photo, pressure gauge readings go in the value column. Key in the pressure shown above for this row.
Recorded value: 70 psi
